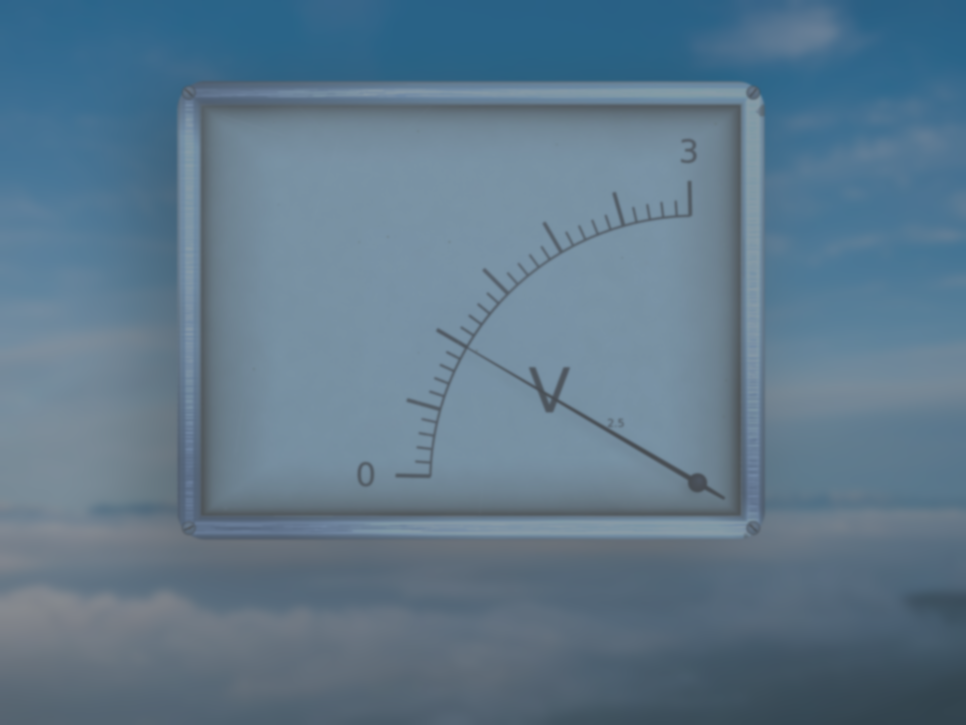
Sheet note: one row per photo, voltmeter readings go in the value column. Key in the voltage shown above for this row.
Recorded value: 1 V
